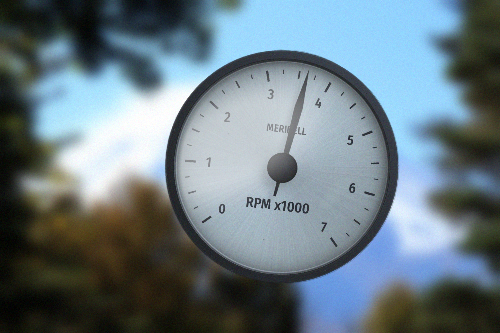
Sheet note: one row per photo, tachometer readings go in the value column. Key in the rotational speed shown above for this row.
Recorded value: 3625 rpm
